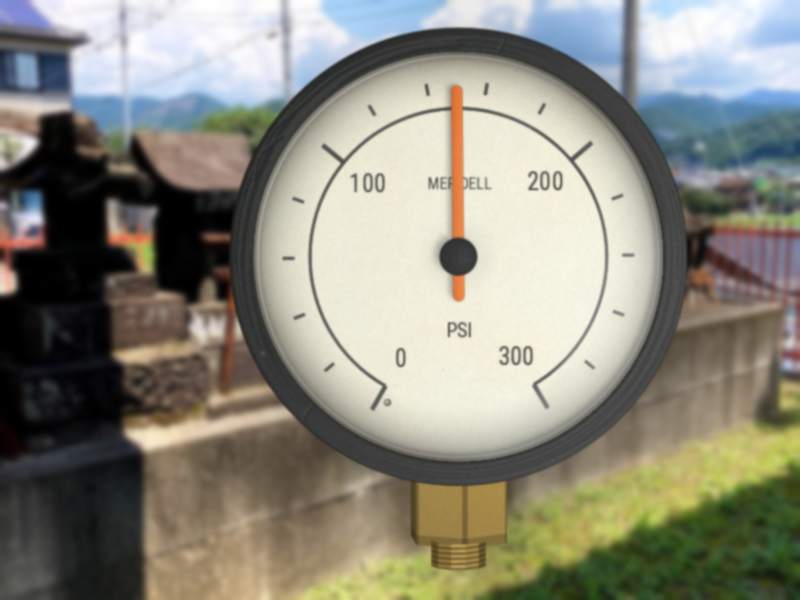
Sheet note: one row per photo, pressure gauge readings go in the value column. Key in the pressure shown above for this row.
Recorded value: 150 psi
